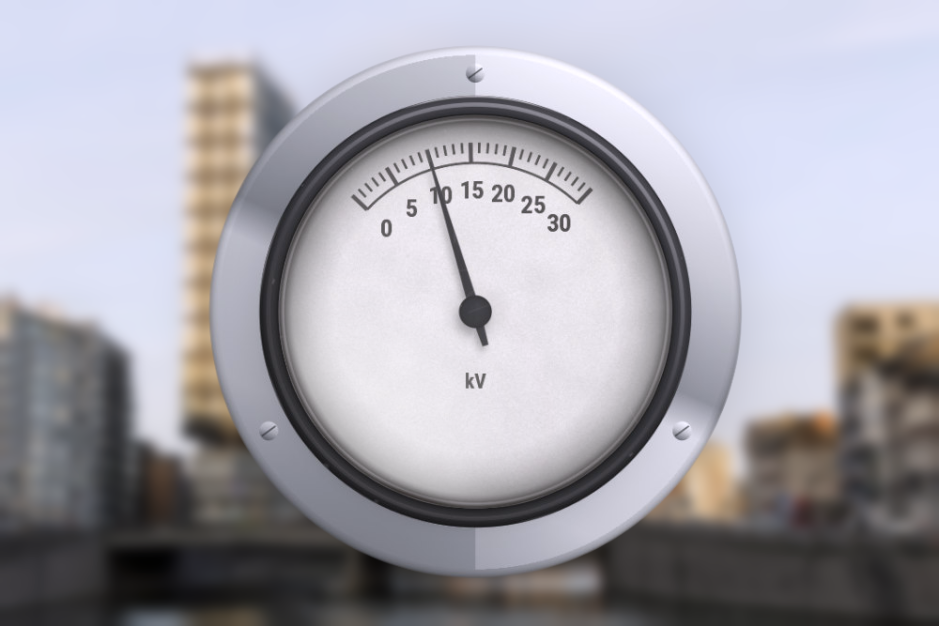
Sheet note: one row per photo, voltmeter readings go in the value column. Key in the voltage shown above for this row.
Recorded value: 10 kV
